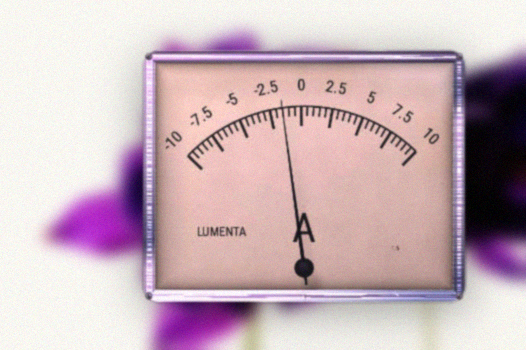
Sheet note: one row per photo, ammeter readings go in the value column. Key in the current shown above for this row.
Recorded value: -1.5 A
